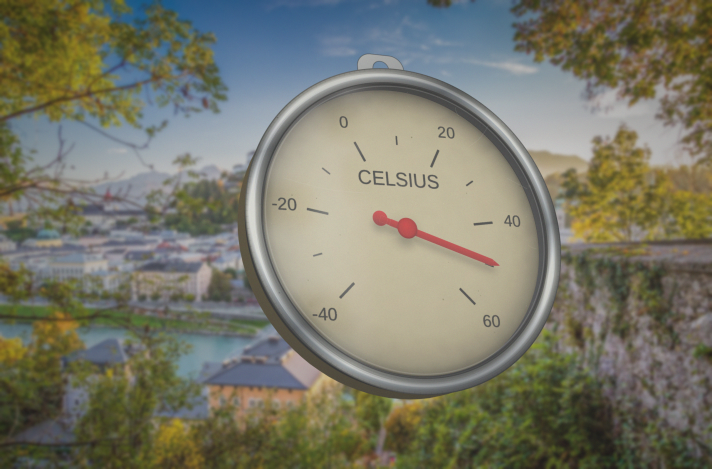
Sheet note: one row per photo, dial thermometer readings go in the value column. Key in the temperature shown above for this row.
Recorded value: 50 °C
